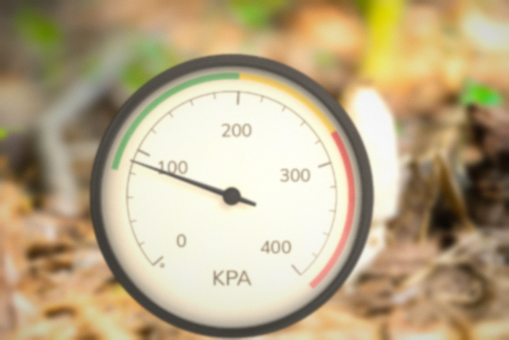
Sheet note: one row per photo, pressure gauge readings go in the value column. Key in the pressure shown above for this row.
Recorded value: 90 kPa
